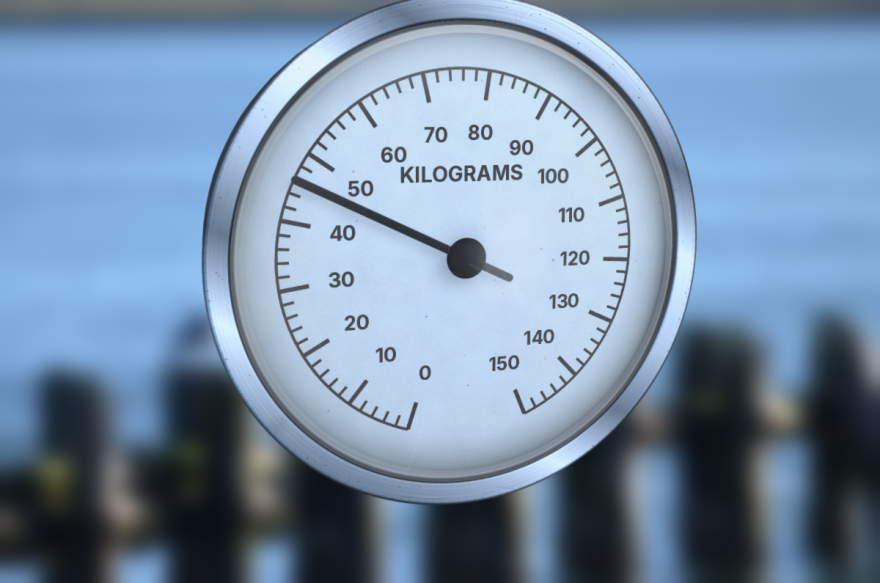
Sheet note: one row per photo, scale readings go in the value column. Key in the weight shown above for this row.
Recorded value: 46 kg
